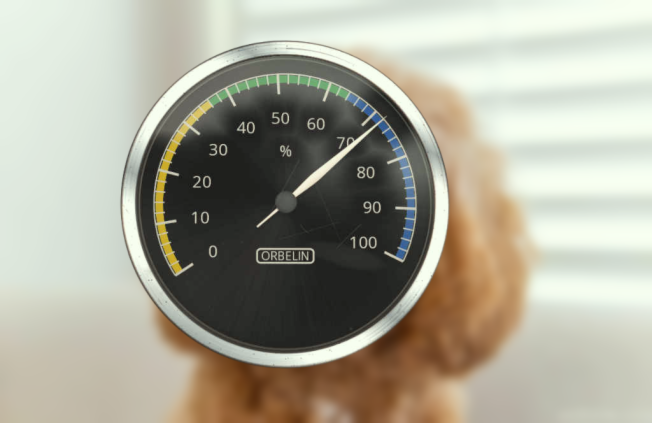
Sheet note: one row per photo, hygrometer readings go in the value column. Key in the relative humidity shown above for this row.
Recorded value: 72 %
